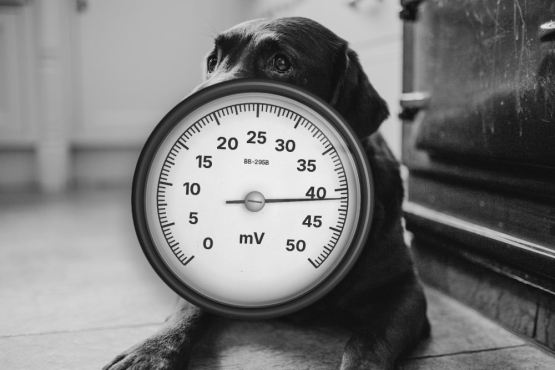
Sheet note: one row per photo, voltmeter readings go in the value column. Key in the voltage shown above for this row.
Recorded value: 41 mV
